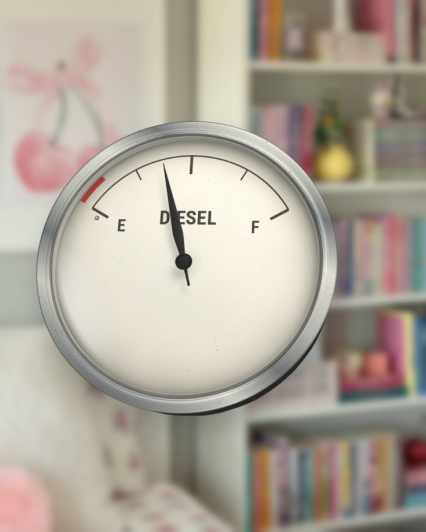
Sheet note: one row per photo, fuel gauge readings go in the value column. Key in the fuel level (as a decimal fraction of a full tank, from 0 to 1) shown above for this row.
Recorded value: 0.375
